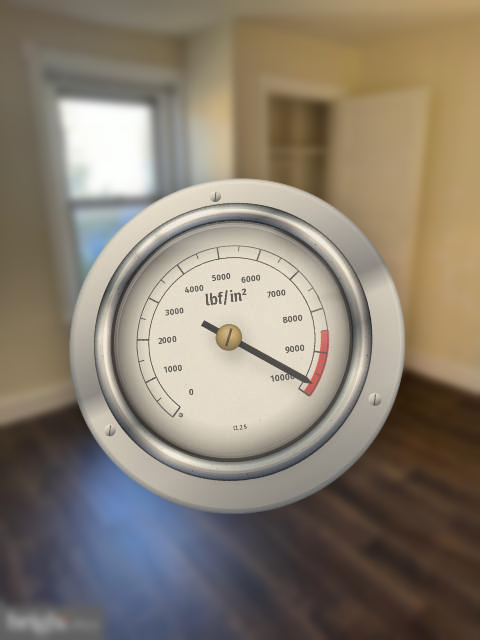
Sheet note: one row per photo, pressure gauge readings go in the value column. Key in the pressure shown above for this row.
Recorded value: 9750 psi
